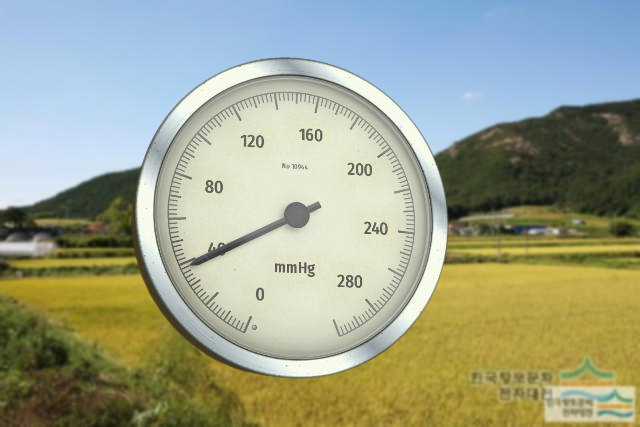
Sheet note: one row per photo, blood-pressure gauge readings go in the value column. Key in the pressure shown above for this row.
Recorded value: 38 mmHg
